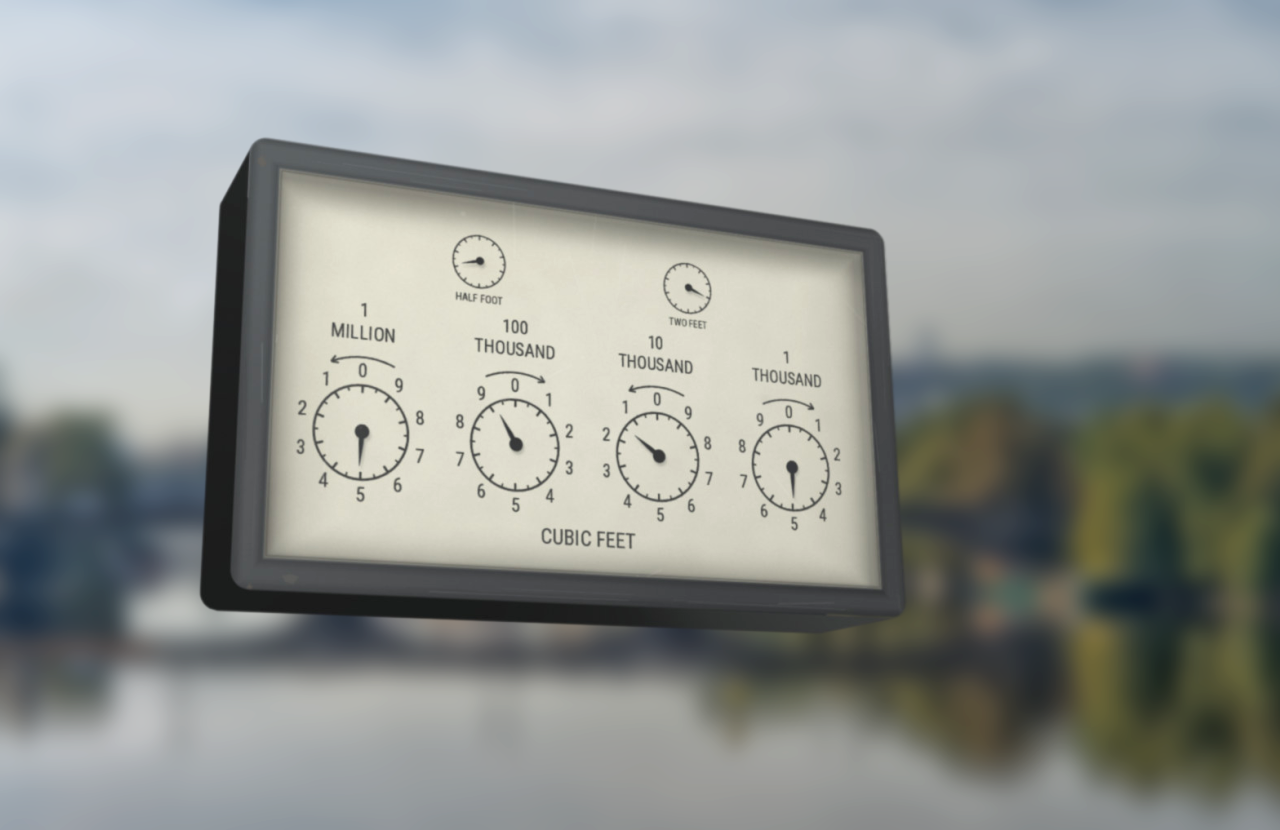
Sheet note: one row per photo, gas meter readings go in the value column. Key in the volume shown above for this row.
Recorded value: 491500 ft³
